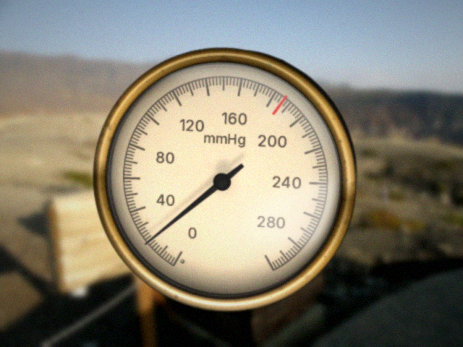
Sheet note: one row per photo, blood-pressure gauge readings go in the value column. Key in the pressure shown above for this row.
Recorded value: 20 mmHg
